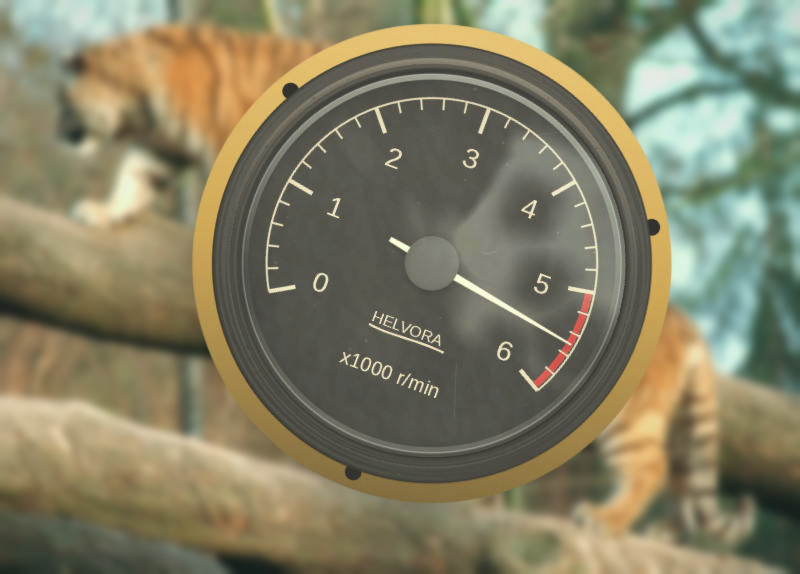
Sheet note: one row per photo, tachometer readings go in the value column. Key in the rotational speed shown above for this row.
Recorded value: 5500 rpm
